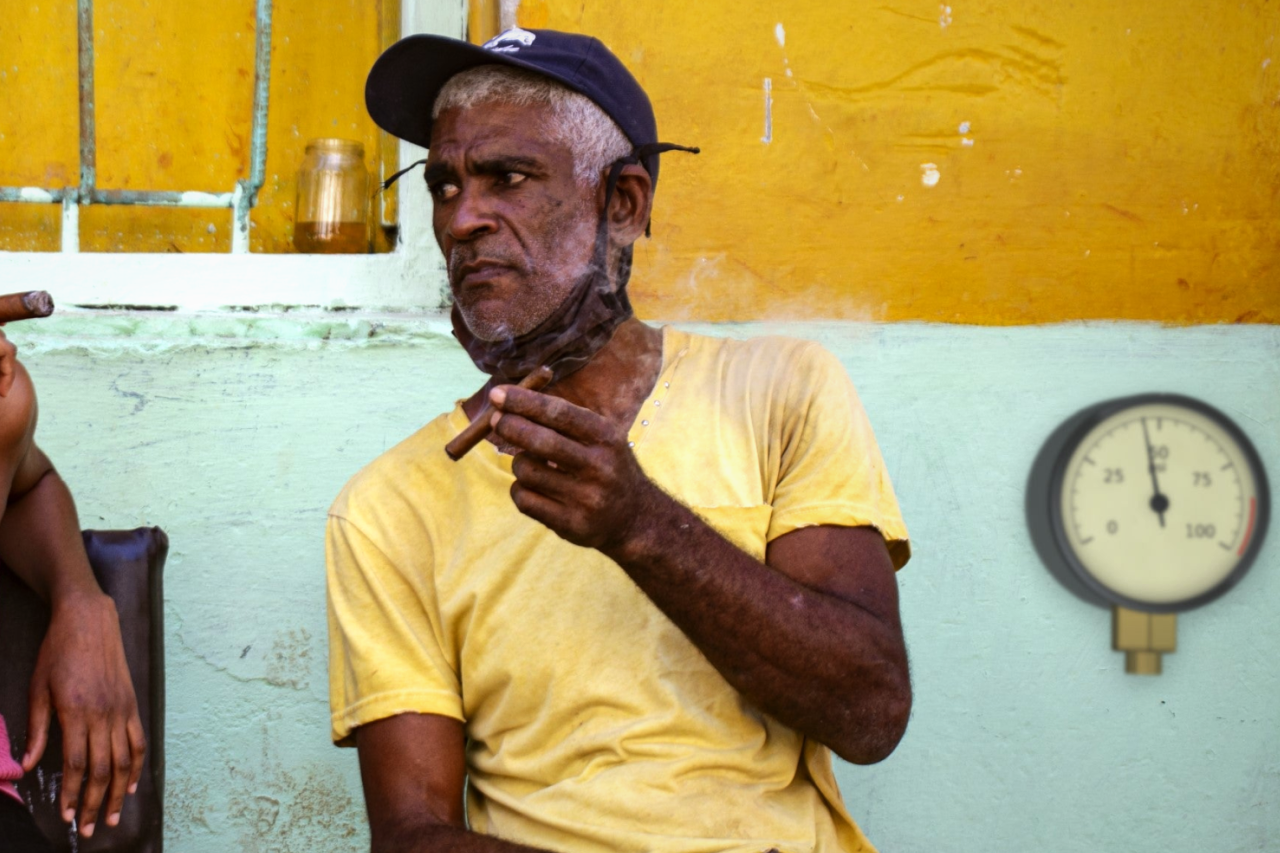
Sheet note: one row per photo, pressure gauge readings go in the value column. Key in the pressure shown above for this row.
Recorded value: 45 psi
